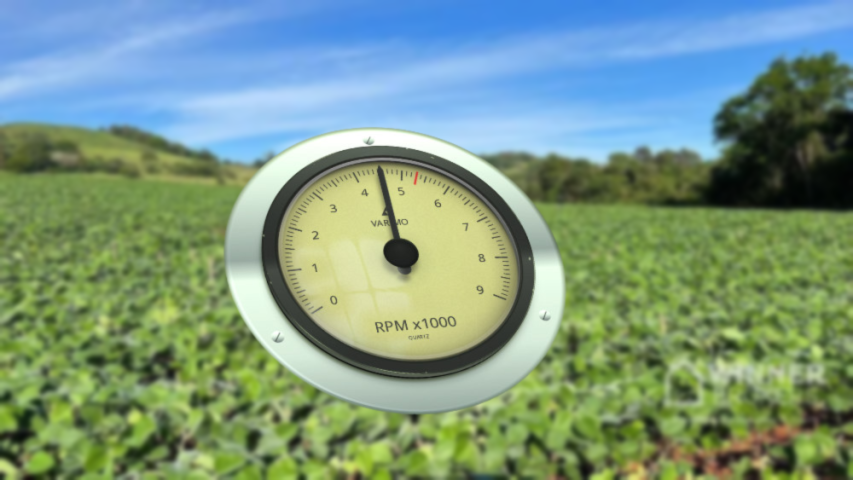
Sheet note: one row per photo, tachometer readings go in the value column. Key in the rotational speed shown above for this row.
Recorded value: 4500 rpm
